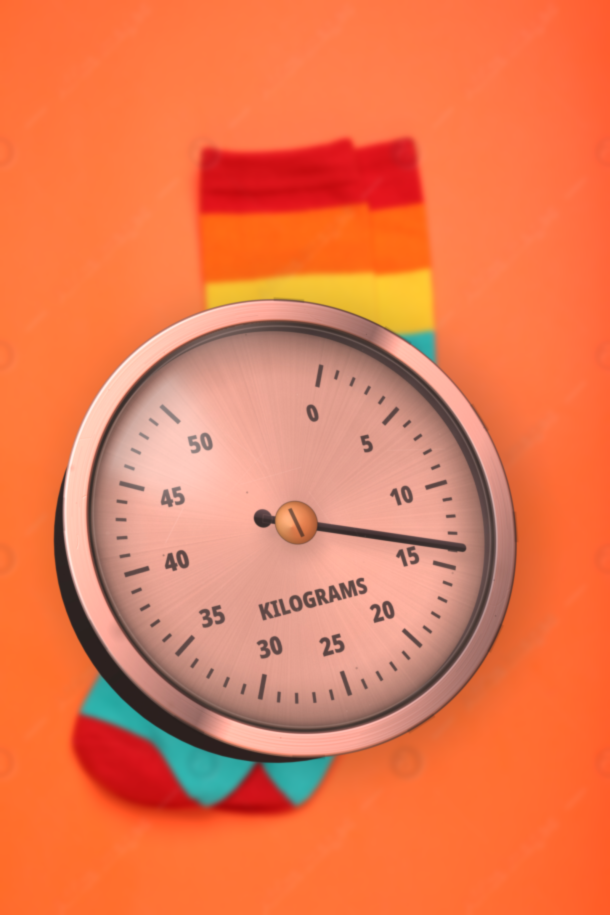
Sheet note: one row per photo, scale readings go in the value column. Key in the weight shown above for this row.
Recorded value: 14 kg
